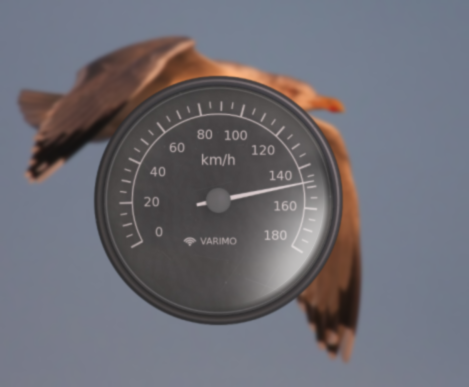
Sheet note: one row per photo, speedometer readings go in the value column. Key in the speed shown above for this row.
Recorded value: 147.5 km/h
